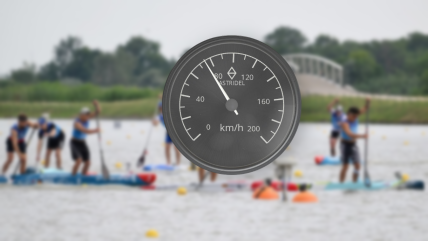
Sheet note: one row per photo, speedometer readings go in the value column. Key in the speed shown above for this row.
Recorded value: 75 km/h
